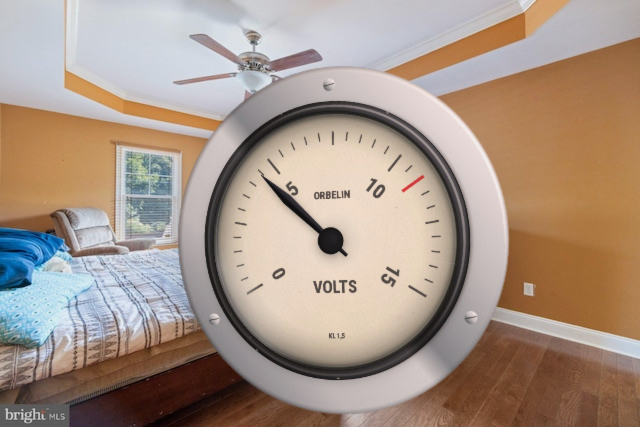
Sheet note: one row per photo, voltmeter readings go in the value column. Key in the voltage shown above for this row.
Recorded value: 4.5 V
